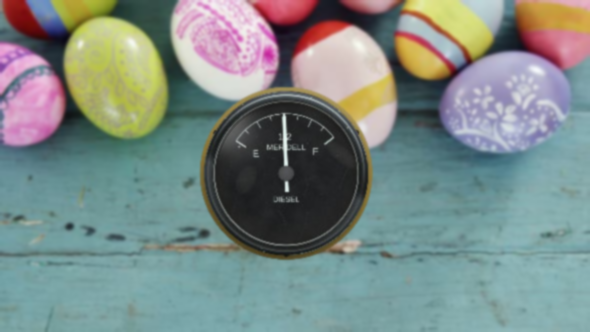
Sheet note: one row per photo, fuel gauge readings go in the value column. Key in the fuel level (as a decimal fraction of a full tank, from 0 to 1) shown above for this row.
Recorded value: 0.5
